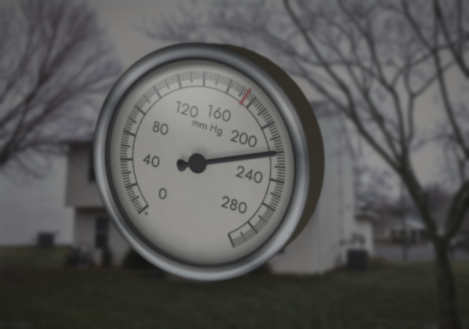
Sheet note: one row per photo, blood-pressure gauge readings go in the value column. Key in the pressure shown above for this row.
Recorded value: 220 mmHg
